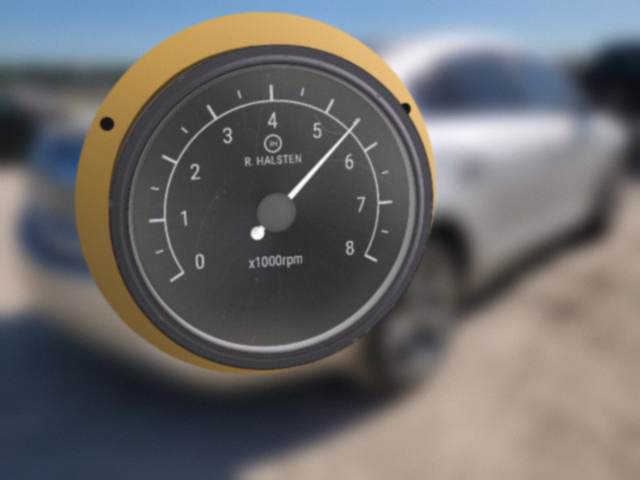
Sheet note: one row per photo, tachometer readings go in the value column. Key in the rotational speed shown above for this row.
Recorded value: 5500 rpm
